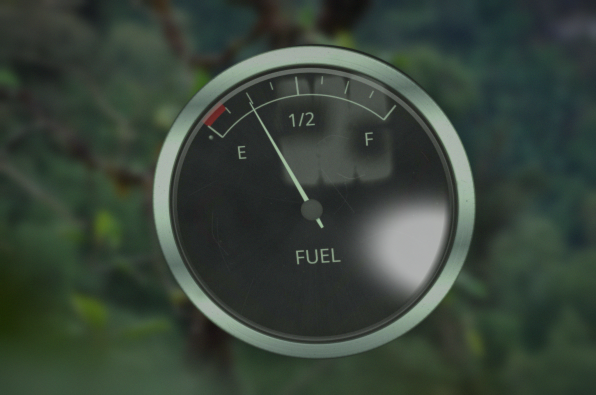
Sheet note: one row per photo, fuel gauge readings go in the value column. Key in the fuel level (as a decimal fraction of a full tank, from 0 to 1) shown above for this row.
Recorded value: 0.25
